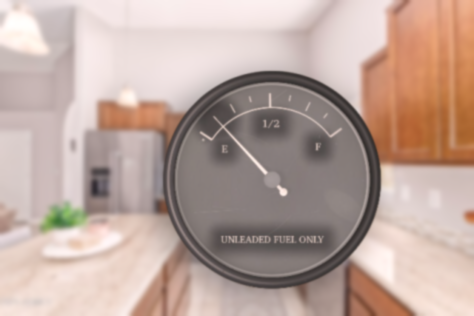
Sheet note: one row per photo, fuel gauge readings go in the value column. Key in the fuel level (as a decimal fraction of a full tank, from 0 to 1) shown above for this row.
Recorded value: 0.125
